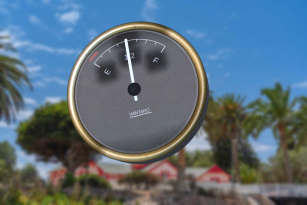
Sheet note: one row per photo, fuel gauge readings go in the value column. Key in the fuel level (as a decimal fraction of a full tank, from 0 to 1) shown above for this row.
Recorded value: 0.5
